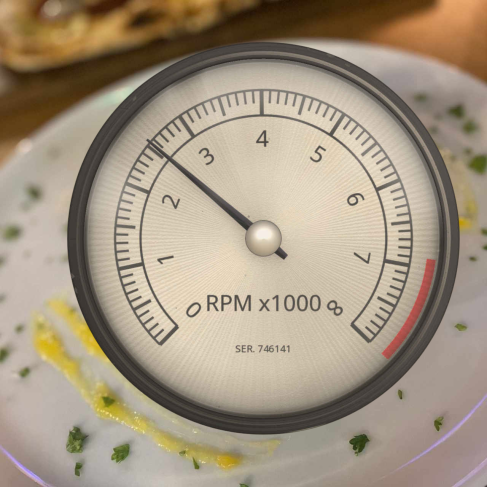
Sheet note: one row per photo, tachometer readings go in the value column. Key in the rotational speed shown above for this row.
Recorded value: 2550 rpm
